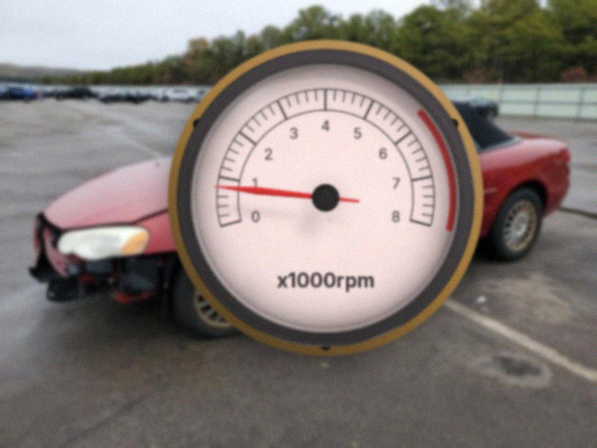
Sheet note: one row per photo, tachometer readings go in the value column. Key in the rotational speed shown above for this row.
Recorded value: 800 rpm
